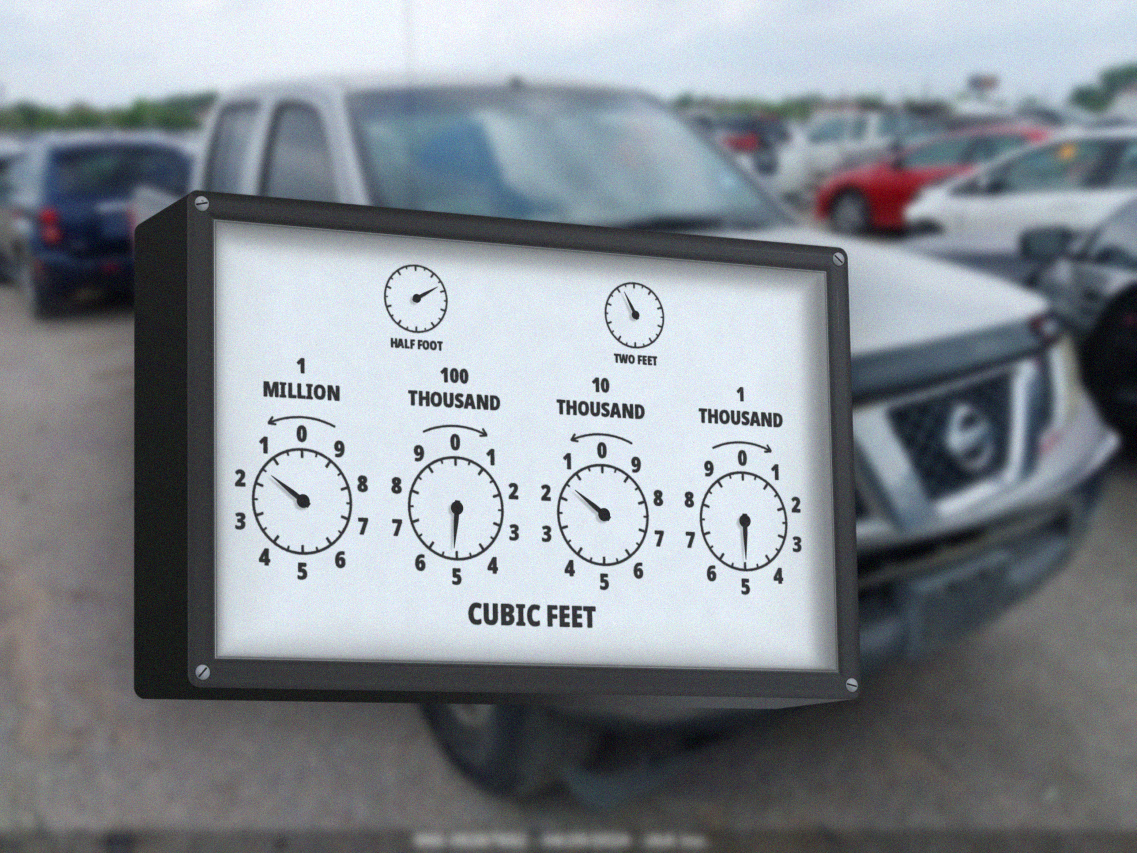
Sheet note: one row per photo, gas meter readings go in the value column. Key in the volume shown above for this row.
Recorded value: 151500 ft³
